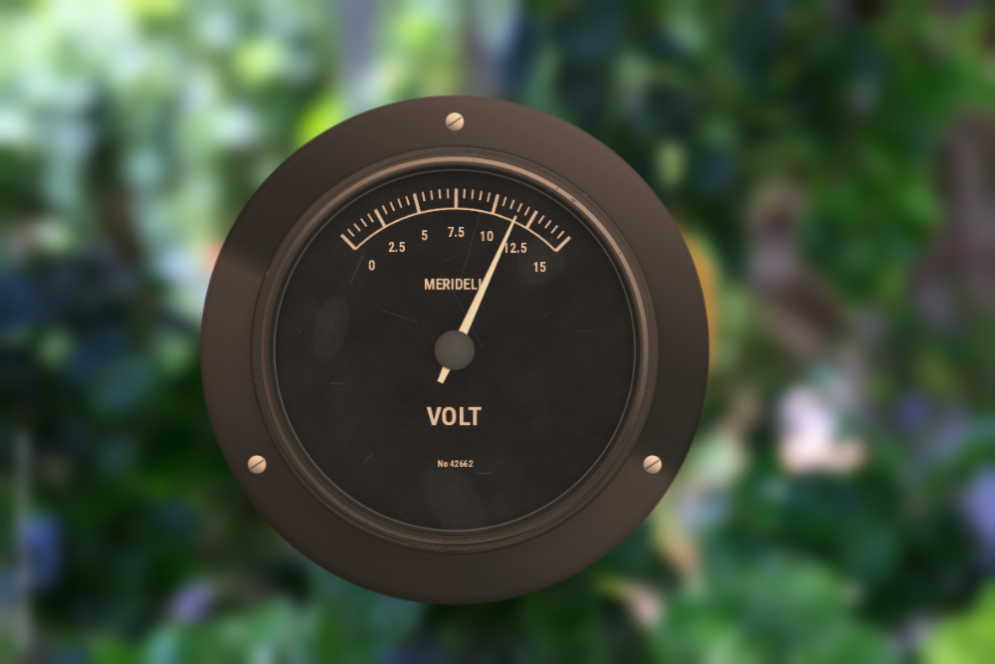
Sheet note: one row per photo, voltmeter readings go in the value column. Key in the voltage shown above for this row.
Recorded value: 11.5 V
